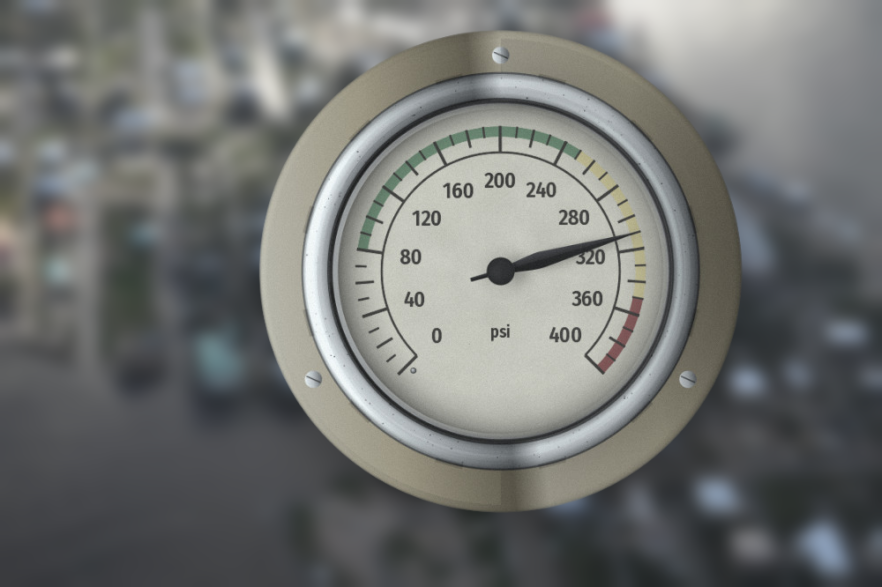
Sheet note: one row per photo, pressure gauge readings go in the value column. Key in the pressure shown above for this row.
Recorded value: 310 psi
